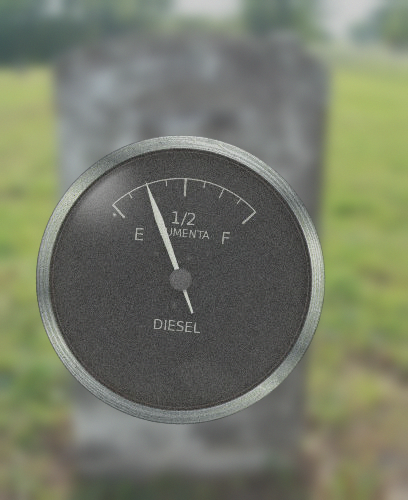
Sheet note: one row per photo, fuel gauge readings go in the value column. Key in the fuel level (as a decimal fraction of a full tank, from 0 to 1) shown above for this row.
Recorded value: 0.25
